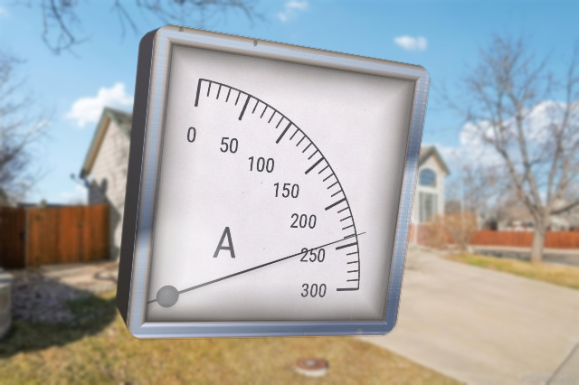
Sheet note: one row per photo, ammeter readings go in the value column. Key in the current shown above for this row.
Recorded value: 240 A
